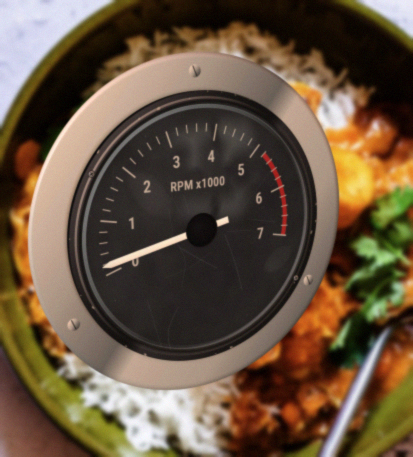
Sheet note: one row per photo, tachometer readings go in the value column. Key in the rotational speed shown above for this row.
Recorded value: 200 rpm
